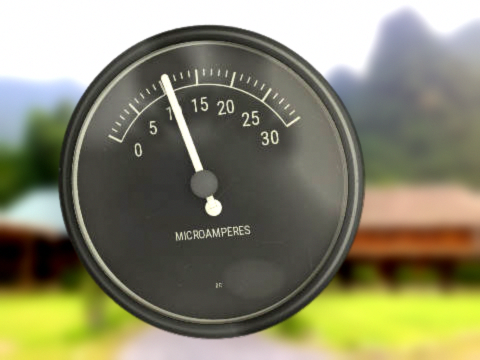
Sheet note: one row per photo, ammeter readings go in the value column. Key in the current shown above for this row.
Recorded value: 11 µA
